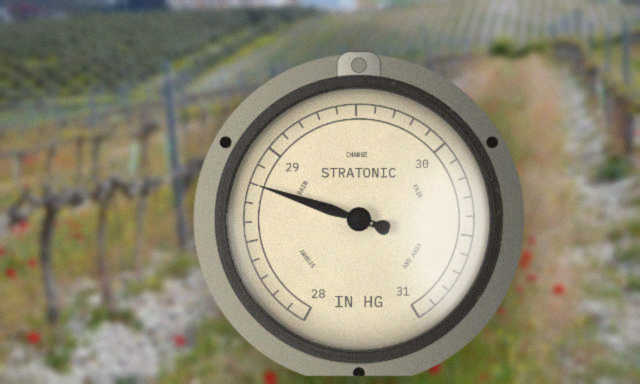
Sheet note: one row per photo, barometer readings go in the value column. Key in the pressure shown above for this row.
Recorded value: 28.8 inHg
